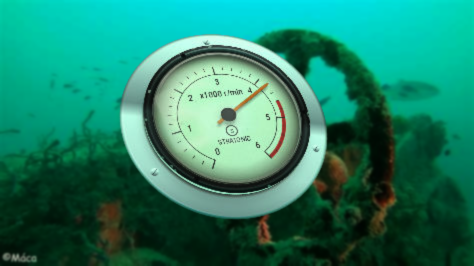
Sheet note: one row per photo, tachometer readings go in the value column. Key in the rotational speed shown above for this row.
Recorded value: 4200 rpm
